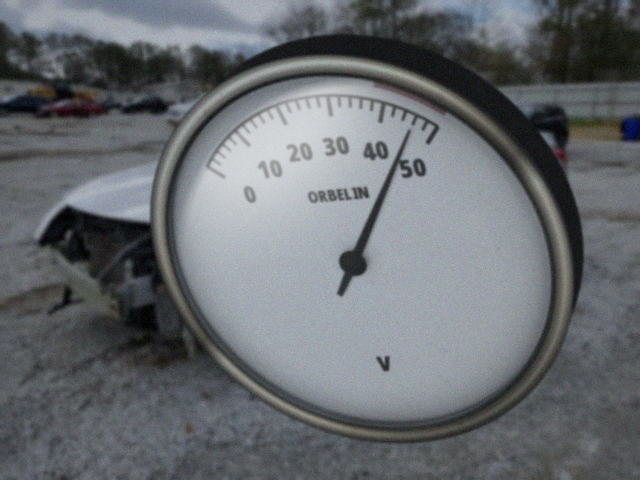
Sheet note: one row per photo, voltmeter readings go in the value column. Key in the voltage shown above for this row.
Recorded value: 46 V
